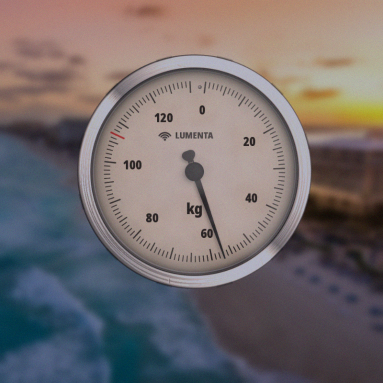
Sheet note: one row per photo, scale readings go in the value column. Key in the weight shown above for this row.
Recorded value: 57 kg
